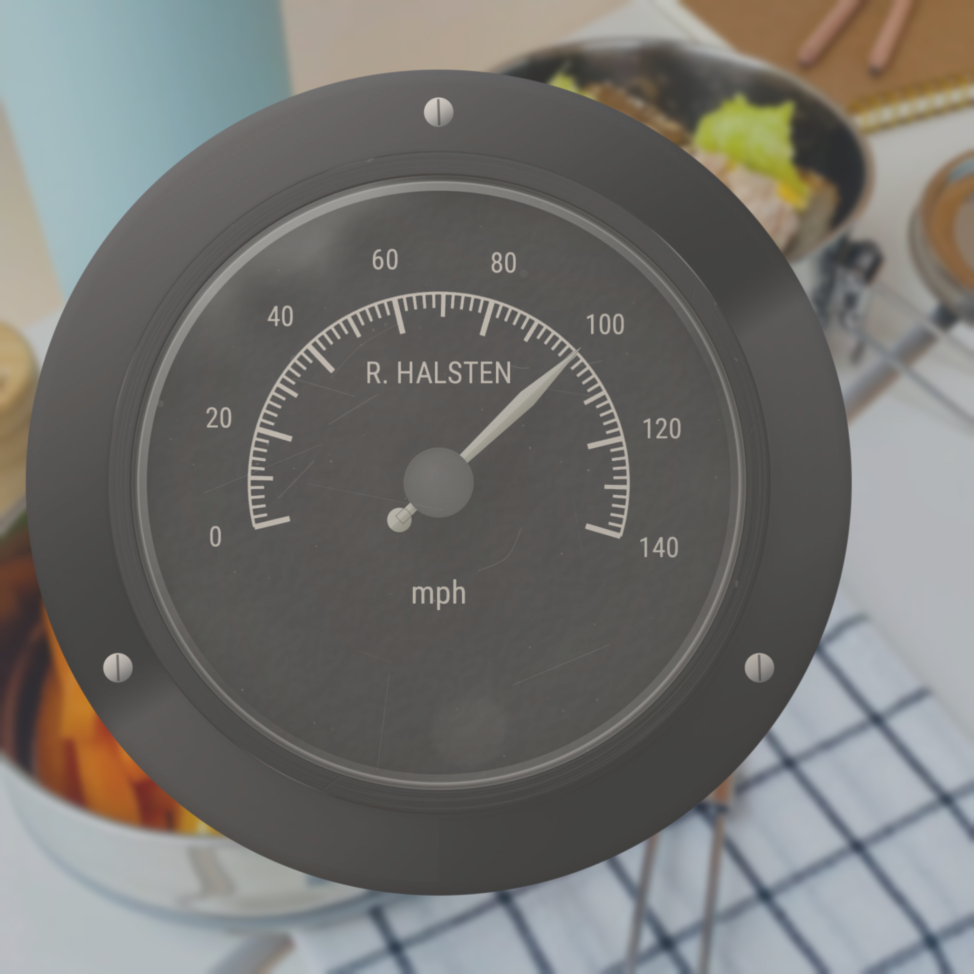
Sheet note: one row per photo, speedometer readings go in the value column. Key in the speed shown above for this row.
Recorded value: 100 mph
